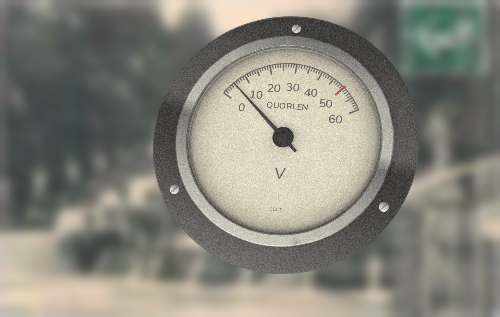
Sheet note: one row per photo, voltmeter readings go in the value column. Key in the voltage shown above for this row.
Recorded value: 5 V
